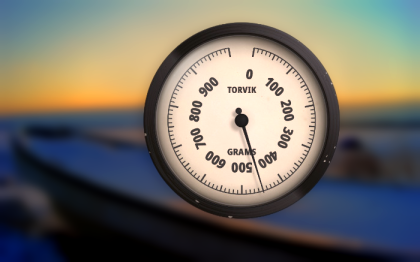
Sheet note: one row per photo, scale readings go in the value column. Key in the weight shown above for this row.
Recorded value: 450 g
